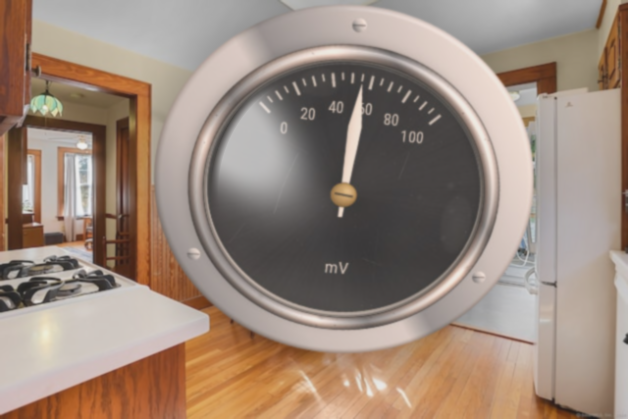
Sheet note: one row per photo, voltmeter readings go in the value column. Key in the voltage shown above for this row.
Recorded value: 55 mV
